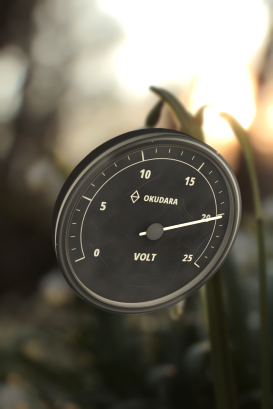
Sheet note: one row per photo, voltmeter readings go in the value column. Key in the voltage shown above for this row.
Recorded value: 20 V
